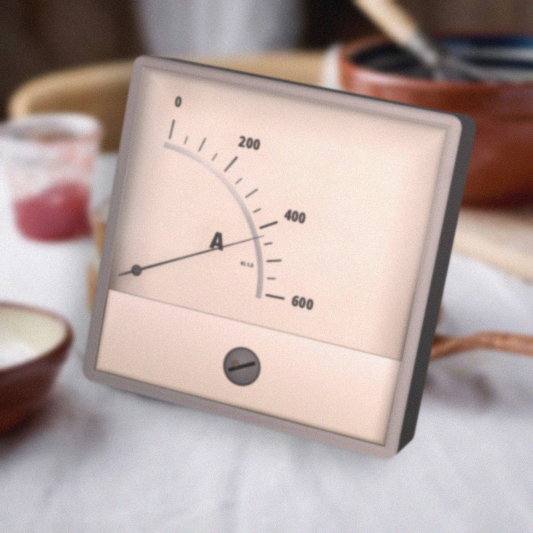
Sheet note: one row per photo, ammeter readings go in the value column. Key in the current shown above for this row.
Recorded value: 425 A
